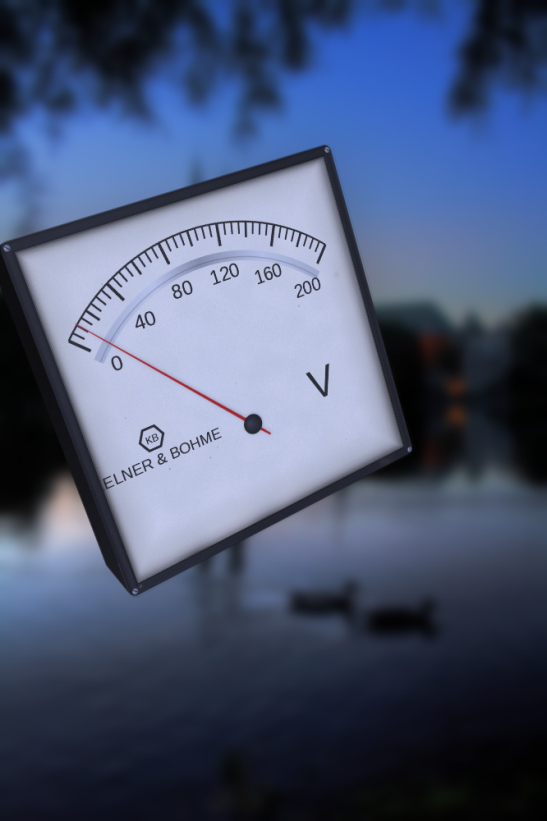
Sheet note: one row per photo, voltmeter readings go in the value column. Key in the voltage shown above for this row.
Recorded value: 10 V
